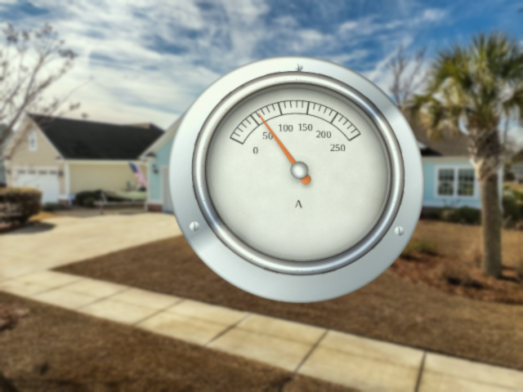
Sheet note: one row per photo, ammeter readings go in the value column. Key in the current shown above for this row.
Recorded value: 60 A
